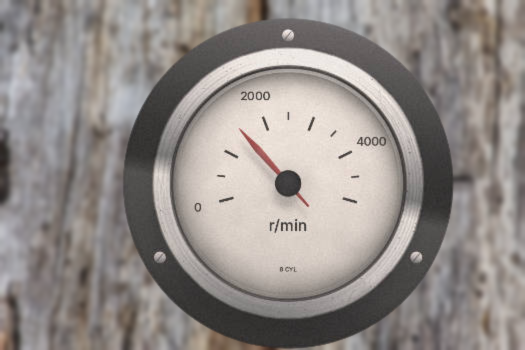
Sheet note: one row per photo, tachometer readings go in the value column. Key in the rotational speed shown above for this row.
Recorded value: 1500 rpm
